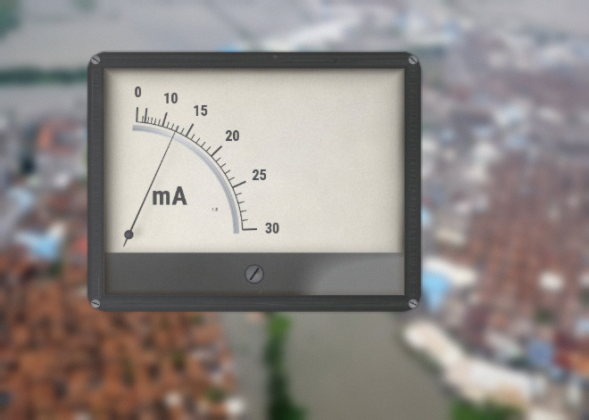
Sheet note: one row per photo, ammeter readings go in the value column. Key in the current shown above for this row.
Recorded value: 13 mA
